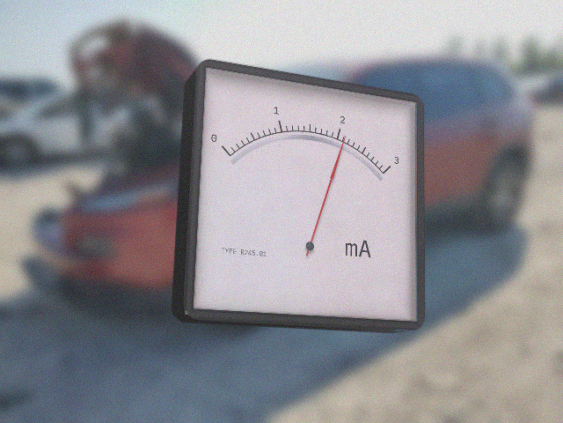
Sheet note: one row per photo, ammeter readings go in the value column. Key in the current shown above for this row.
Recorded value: 2.1 mA
